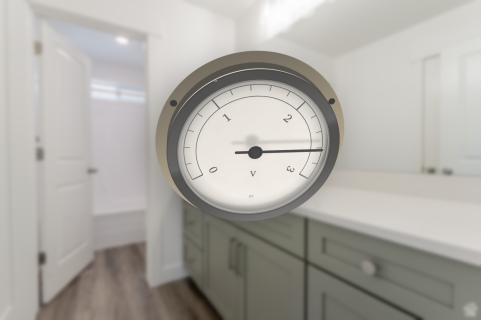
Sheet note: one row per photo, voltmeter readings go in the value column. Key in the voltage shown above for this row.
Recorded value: 2.6 V
